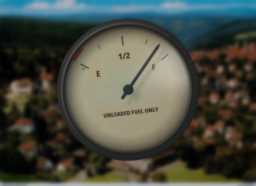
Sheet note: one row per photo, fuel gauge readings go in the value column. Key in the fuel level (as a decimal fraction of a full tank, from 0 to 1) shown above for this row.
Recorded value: 0.875
